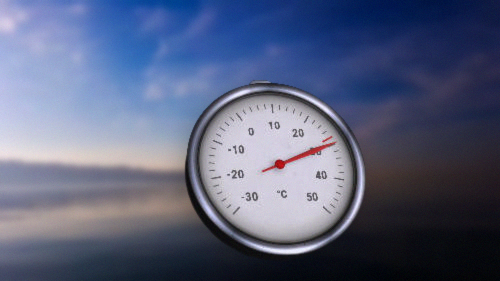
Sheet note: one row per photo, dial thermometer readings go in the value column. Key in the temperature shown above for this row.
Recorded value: 30 °C
